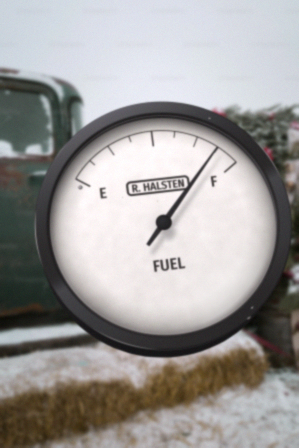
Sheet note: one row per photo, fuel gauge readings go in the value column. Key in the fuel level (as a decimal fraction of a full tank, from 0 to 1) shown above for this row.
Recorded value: 0.875
